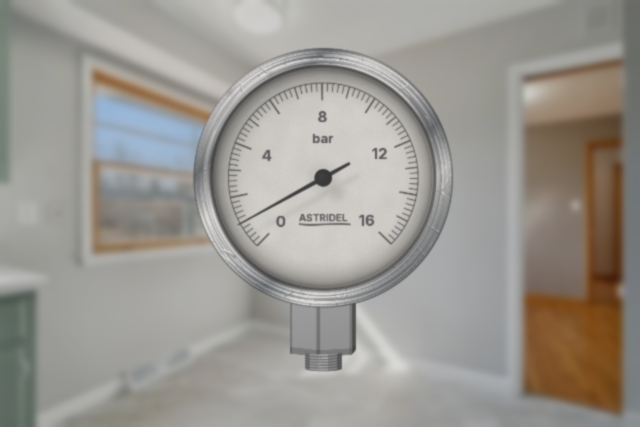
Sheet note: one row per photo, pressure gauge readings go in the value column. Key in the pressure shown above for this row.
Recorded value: 1 bar
